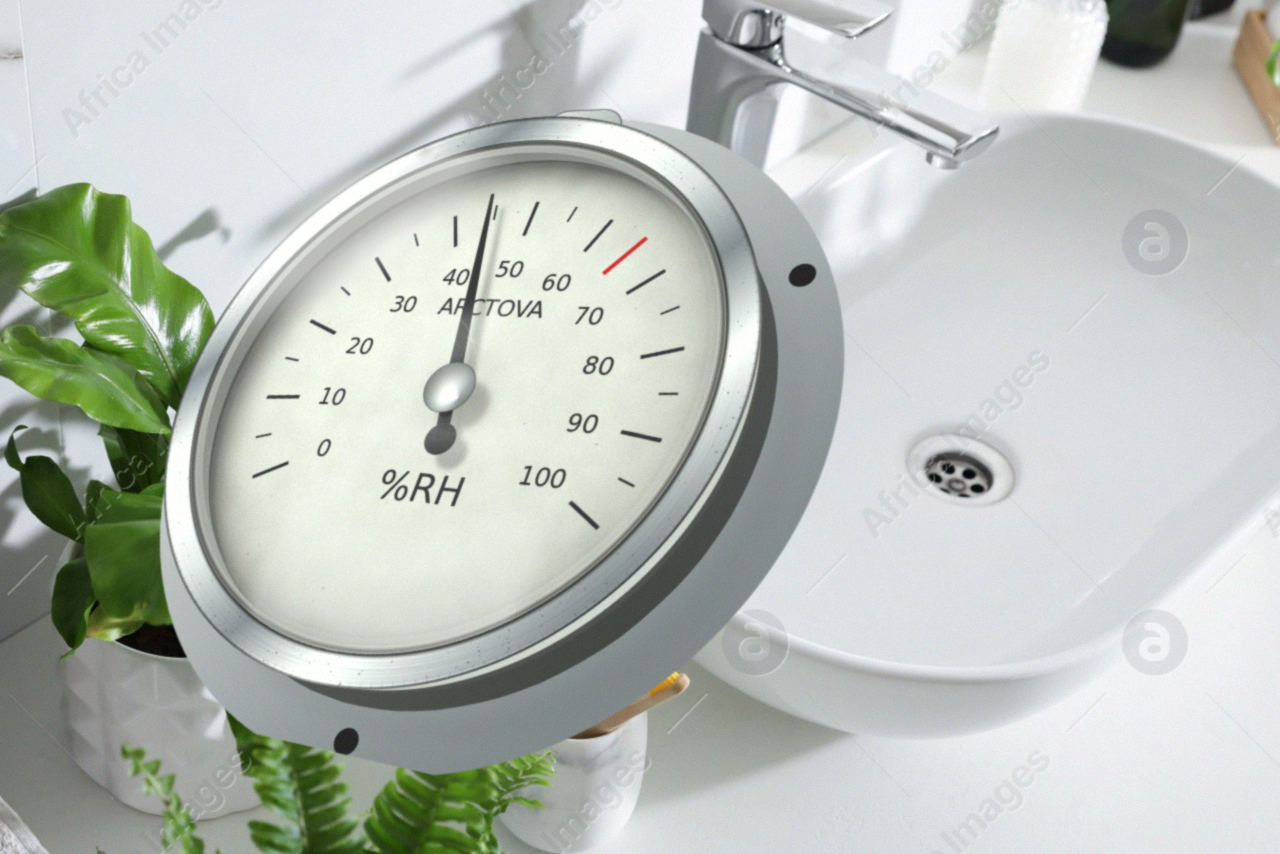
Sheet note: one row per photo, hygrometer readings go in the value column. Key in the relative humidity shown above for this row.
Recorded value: 45 %
